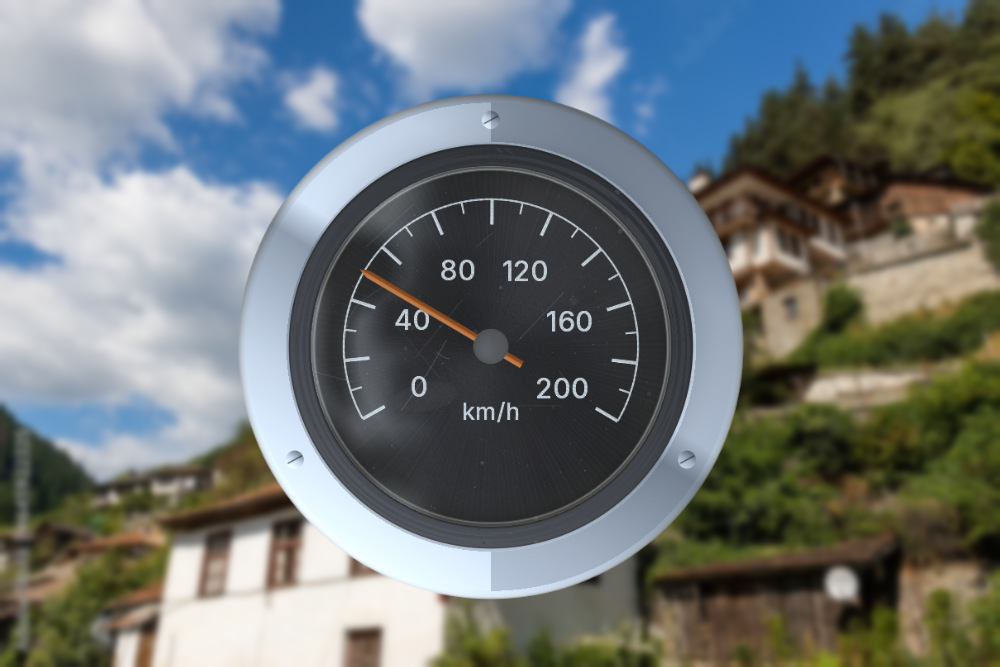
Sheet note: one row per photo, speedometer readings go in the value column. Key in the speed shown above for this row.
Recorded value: 50 km/h
